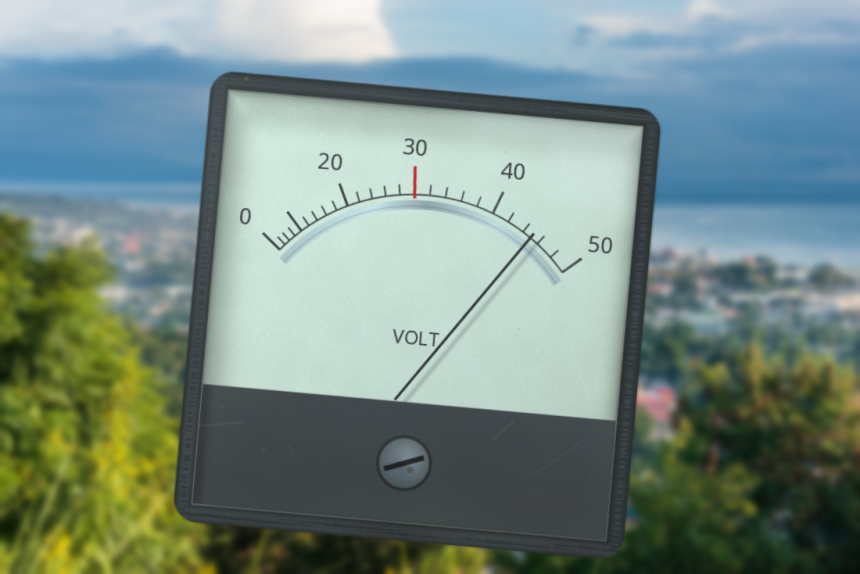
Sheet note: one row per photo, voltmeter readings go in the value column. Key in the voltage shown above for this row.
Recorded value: 45 V
